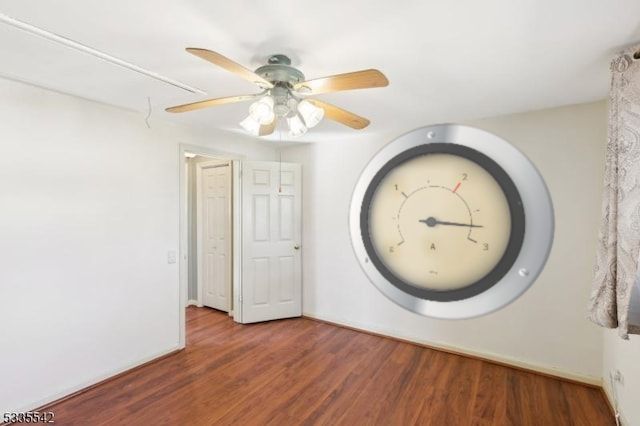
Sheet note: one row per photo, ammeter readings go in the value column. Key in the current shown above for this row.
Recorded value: 2.75 A
